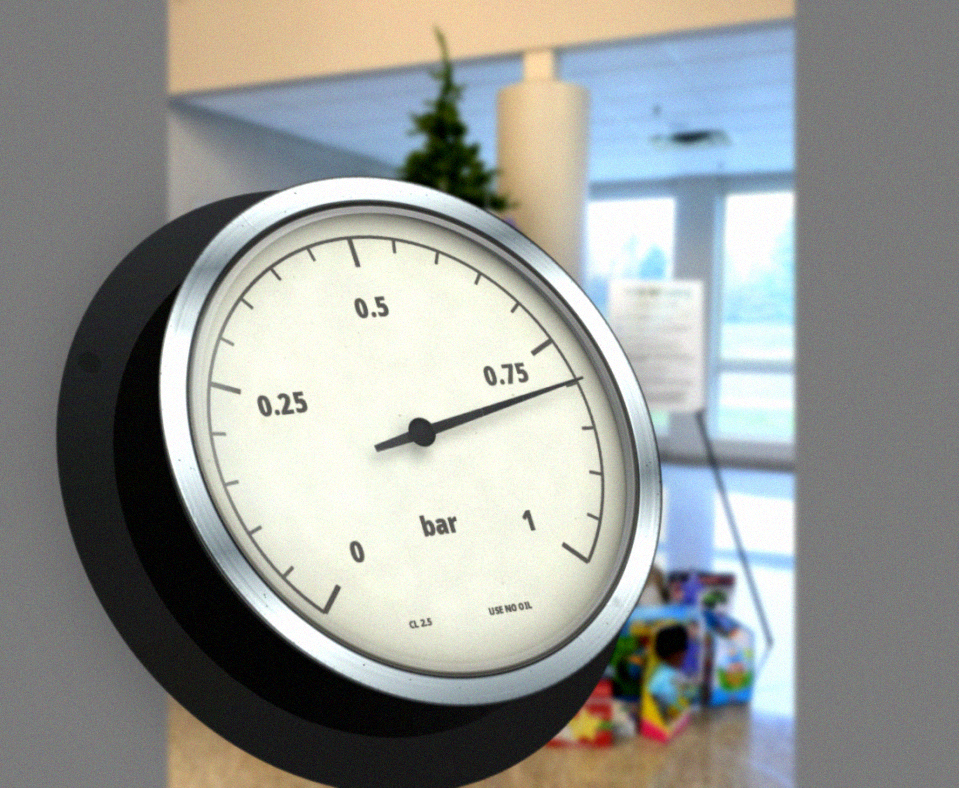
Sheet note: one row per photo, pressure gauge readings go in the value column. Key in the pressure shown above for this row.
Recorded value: 0.8 bar
